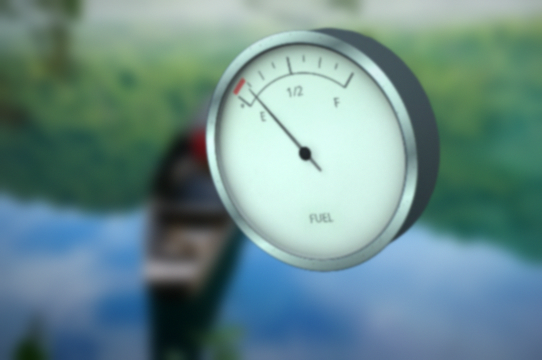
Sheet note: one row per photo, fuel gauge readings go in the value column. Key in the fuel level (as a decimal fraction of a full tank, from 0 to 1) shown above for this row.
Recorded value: 0.125
